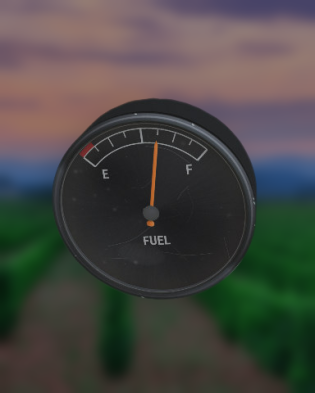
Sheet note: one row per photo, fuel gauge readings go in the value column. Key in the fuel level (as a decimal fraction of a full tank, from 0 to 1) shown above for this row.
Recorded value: 0.625
